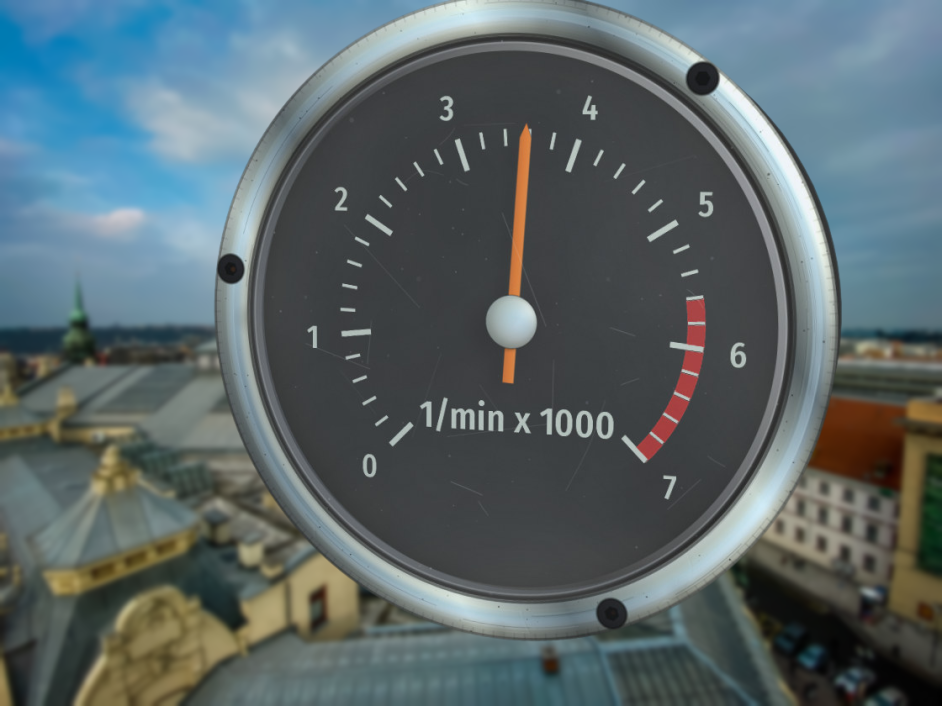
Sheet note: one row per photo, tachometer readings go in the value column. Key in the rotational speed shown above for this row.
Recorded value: 3600 rpm
